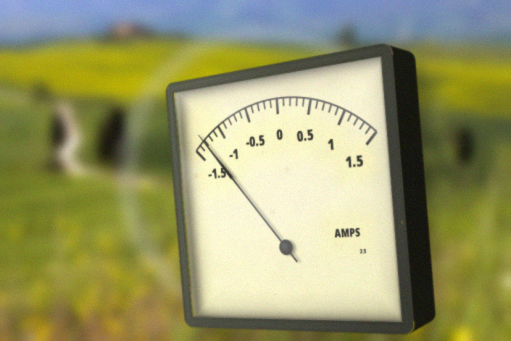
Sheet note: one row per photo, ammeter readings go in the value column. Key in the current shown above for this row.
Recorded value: -1.3 A
